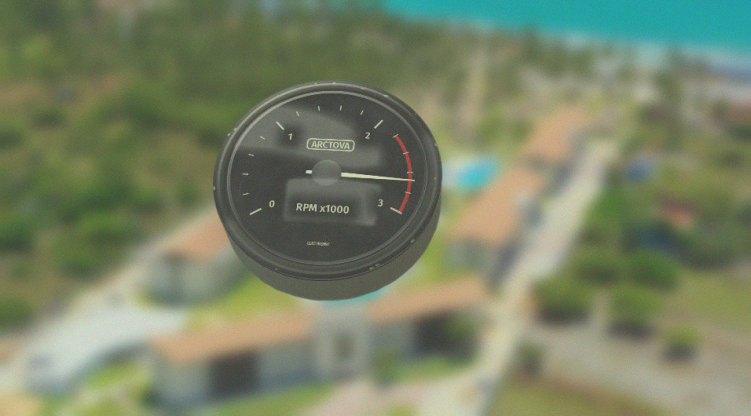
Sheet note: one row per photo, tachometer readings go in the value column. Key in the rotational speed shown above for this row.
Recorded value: 2700 rpm
